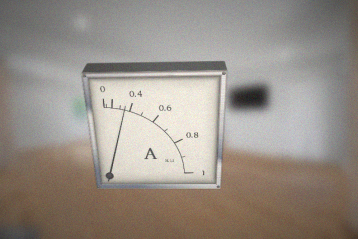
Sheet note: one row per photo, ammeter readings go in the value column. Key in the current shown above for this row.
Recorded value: 0.35 A
